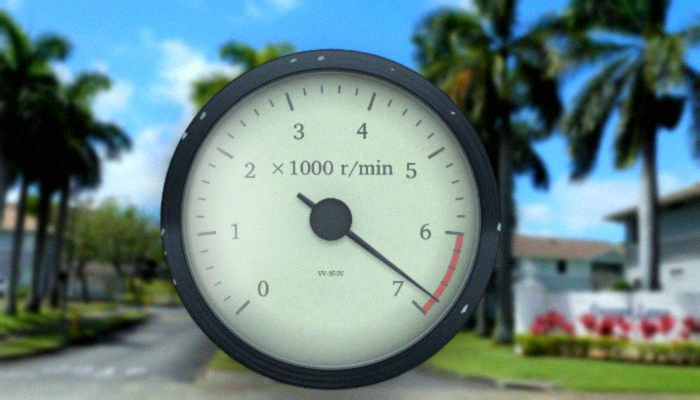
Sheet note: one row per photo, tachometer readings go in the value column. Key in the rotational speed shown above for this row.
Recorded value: 6800 rpm
